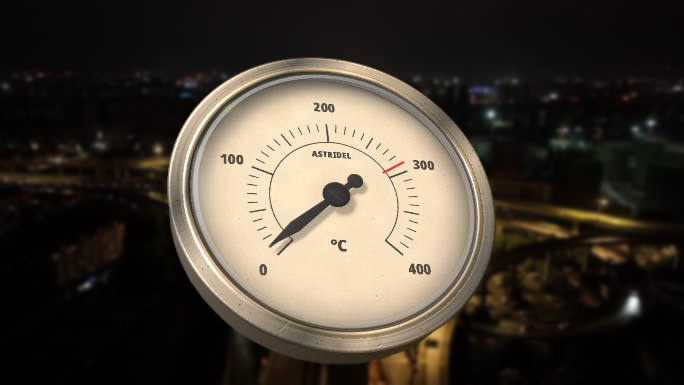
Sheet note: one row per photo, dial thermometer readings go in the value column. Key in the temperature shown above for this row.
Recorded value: 10 °C
